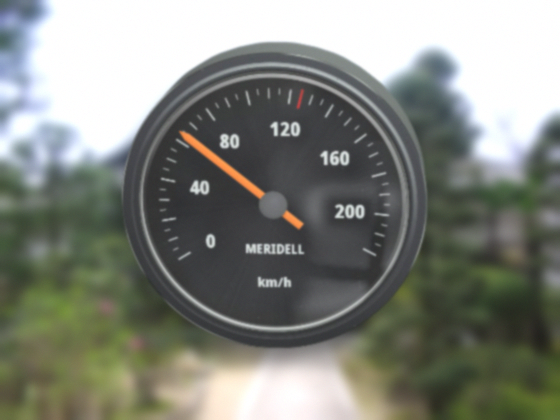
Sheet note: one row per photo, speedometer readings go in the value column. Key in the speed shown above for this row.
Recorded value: 65 km/h
